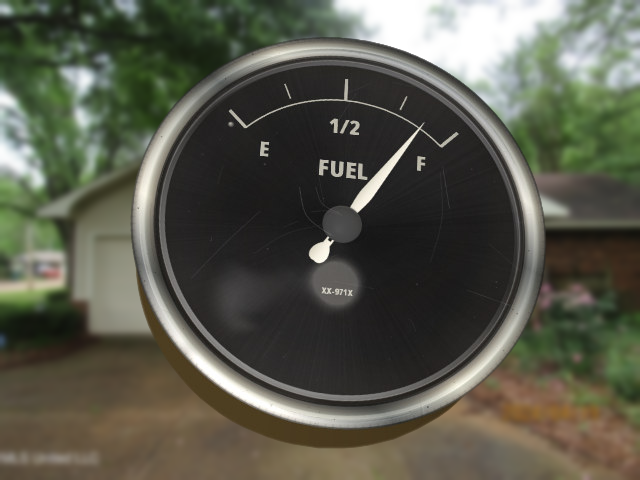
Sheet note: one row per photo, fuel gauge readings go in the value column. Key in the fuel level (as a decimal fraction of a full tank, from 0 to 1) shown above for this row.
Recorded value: 0.875
